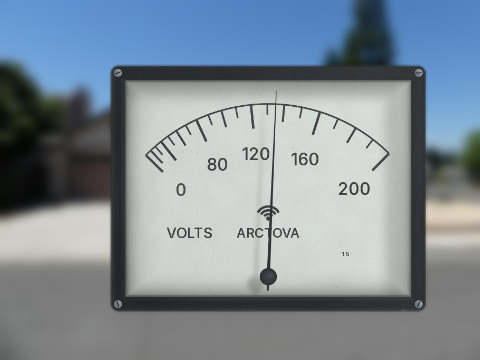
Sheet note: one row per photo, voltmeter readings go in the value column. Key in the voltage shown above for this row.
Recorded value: 135 V
